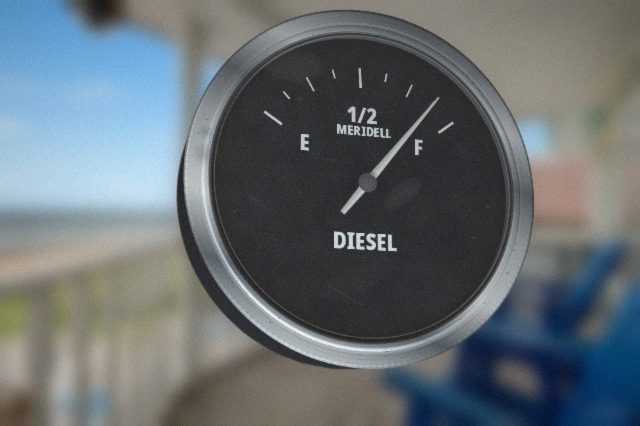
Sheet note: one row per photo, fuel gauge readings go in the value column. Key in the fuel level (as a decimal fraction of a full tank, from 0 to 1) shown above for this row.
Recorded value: 0.875
